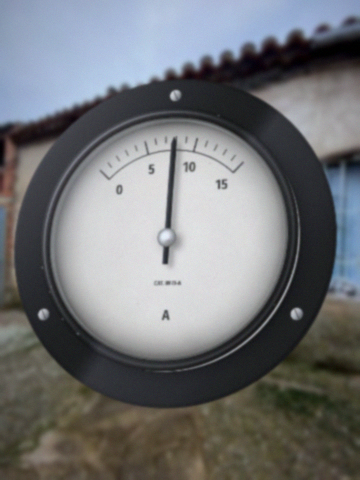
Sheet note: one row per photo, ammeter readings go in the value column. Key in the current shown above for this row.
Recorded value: 8 A
